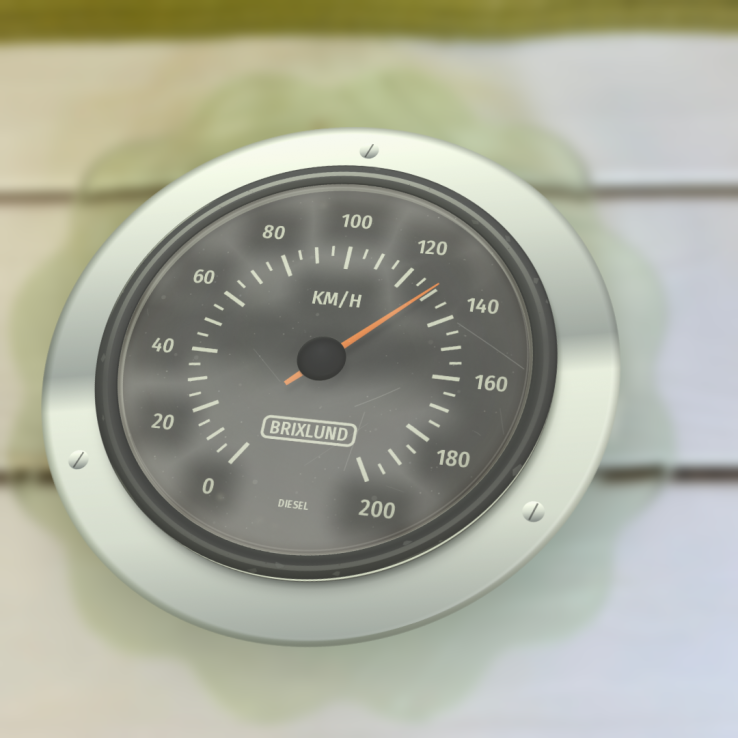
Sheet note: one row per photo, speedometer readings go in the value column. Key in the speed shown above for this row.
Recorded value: 130 km/h
